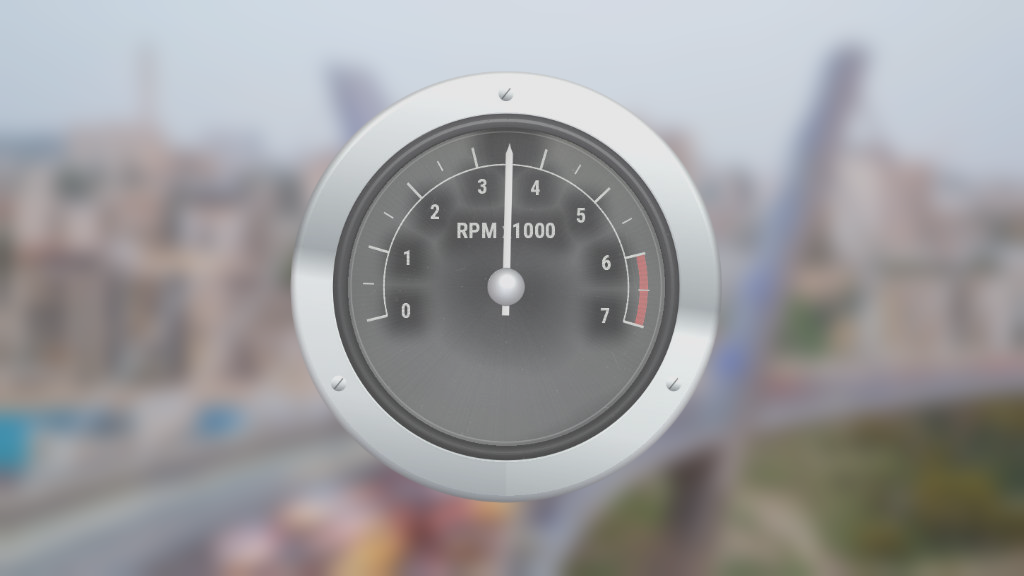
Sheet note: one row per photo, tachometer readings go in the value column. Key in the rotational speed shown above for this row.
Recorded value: 3500 rpm
